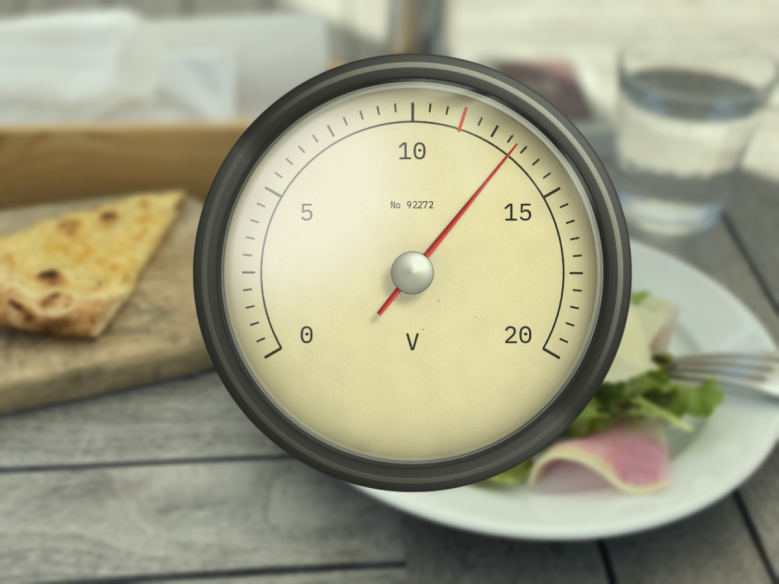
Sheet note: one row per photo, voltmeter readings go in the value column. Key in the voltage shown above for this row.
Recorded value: 13.25 V
